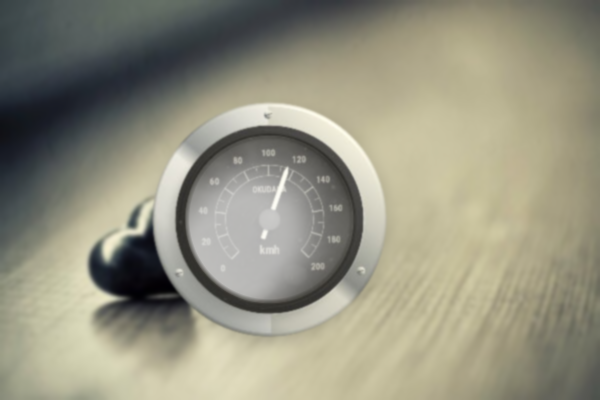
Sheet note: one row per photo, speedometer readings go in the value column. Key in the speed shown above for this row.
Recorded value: 115 km/h
